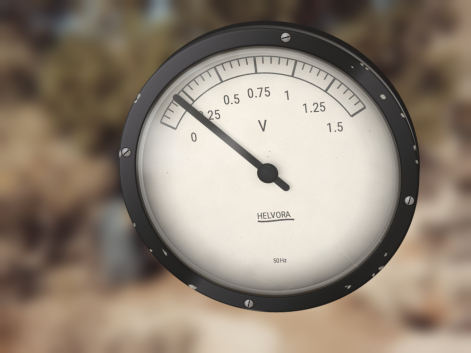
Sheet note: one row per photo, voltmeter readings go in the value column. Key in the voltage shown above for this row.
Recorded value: 0.2 V
